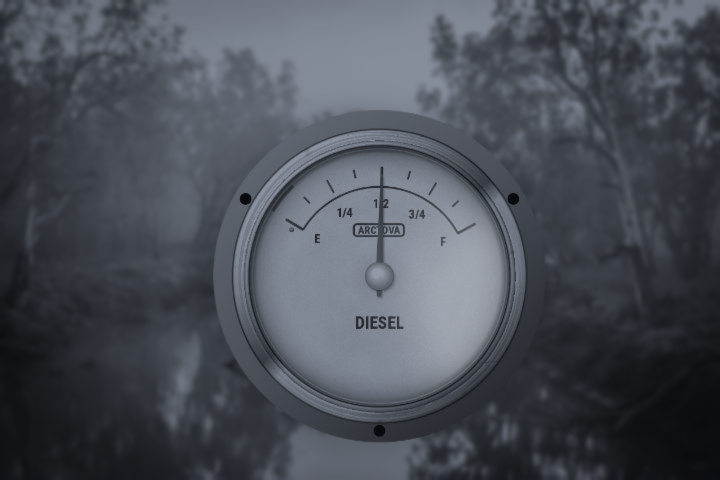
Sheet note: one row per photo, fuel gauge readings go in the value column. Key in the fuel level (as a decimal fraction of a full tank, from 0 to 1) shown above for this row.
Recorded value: 0.5
